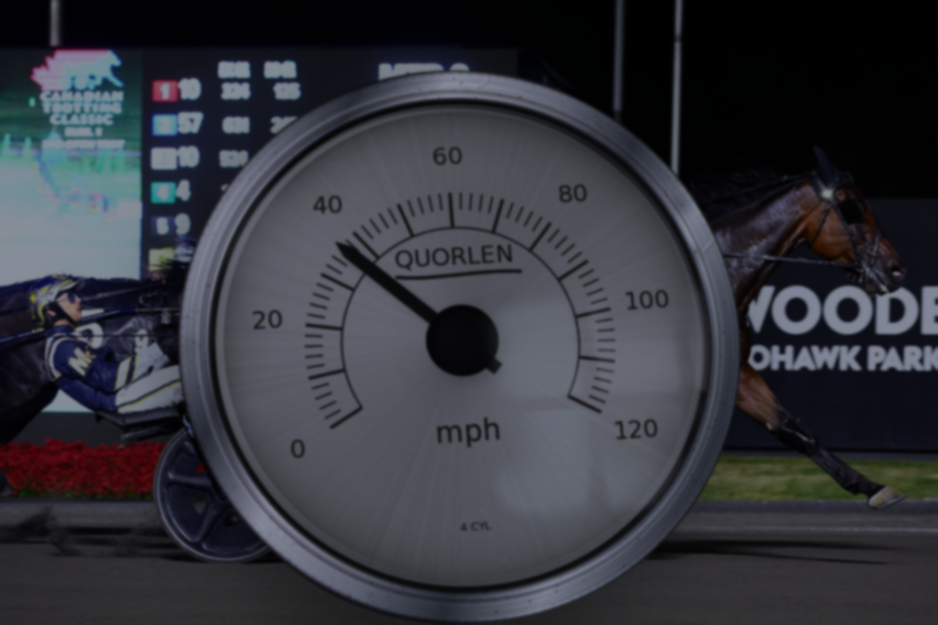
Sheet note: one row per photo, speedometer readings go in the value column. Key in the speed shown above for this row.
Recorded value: 36 mph
